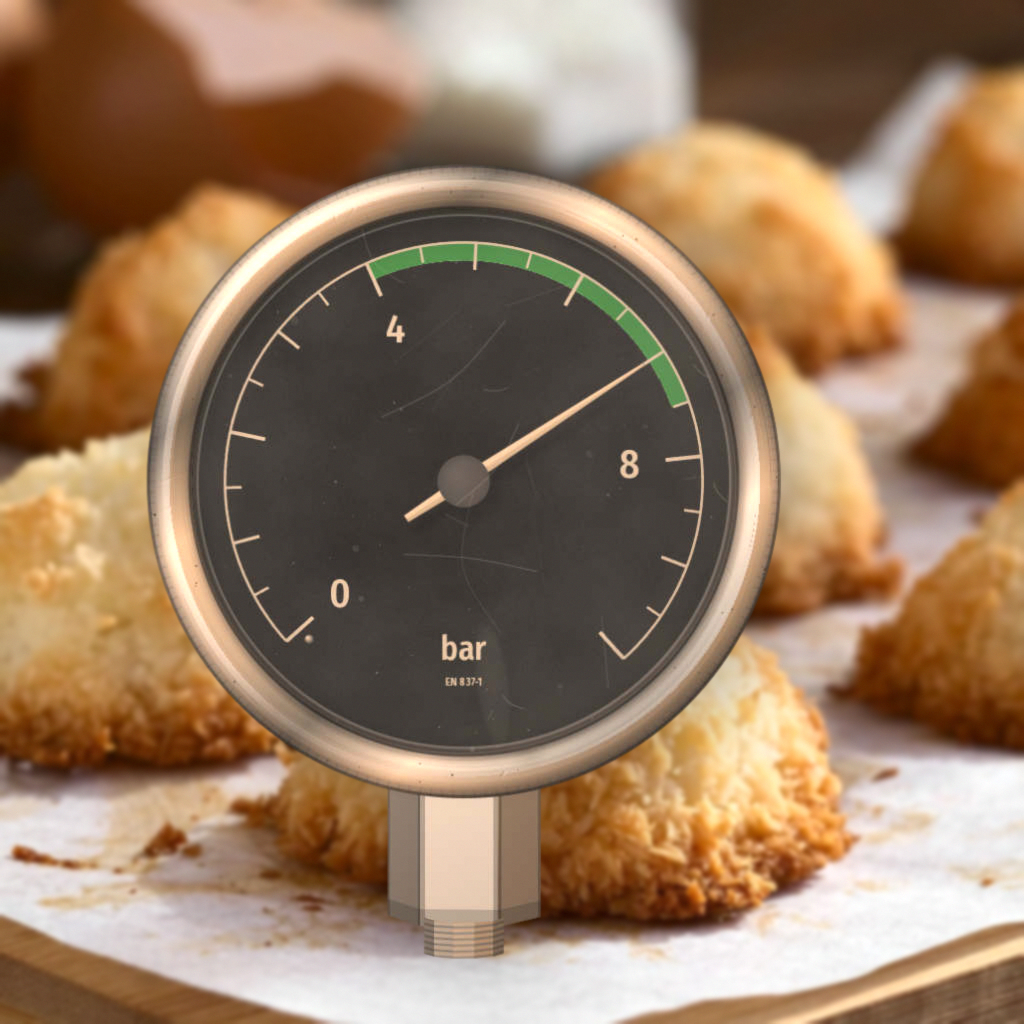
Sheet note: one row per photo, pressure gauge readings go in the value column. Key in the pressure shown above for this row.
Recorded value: 7 bar
